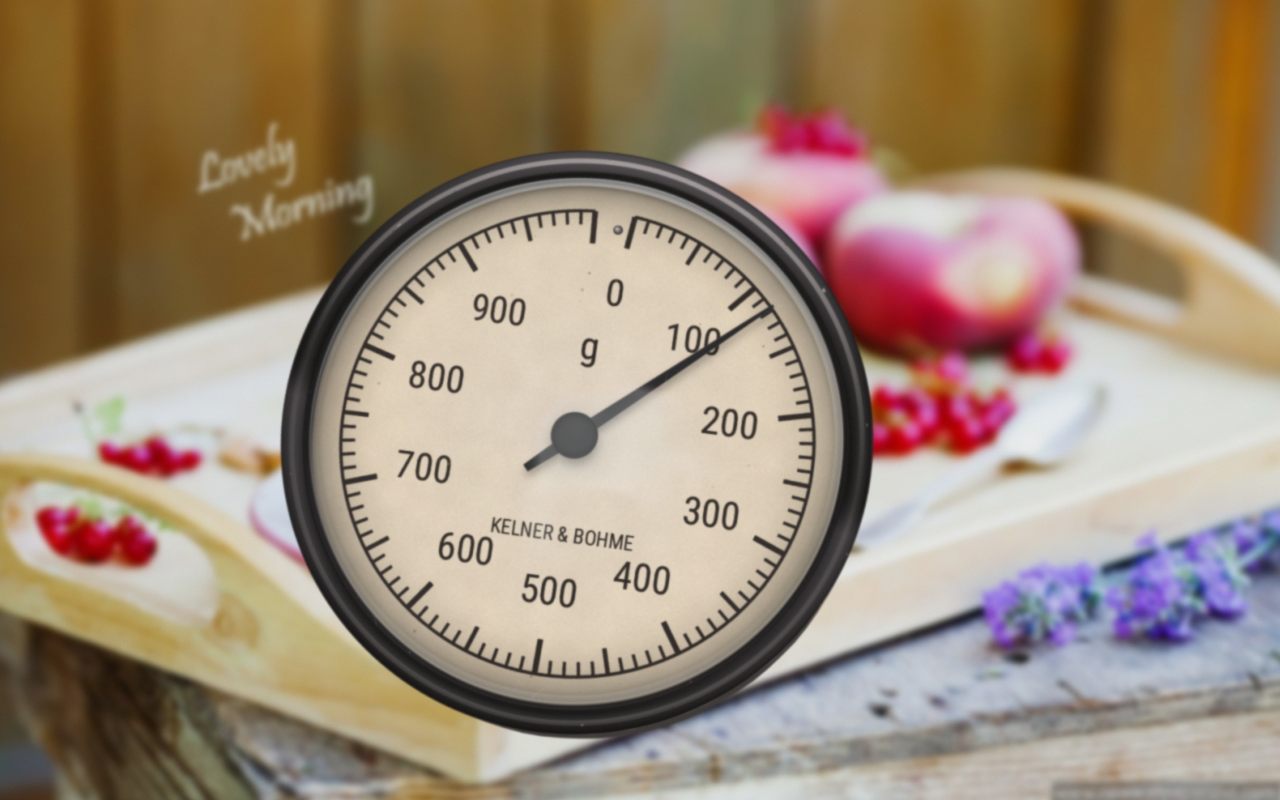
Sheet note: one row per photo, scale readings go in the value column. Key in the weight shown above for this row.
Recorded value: 120 g
